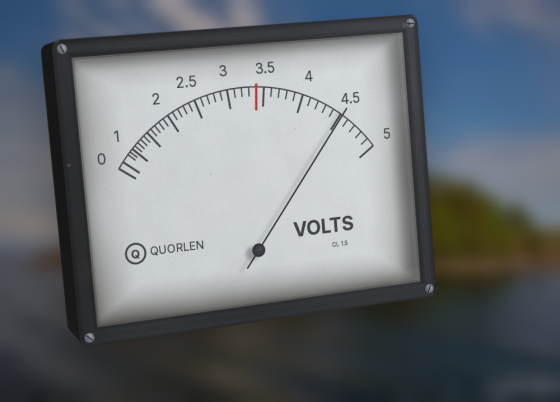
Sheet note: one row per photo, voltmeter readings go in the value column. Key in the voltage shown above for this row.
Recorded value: 4.5 V
